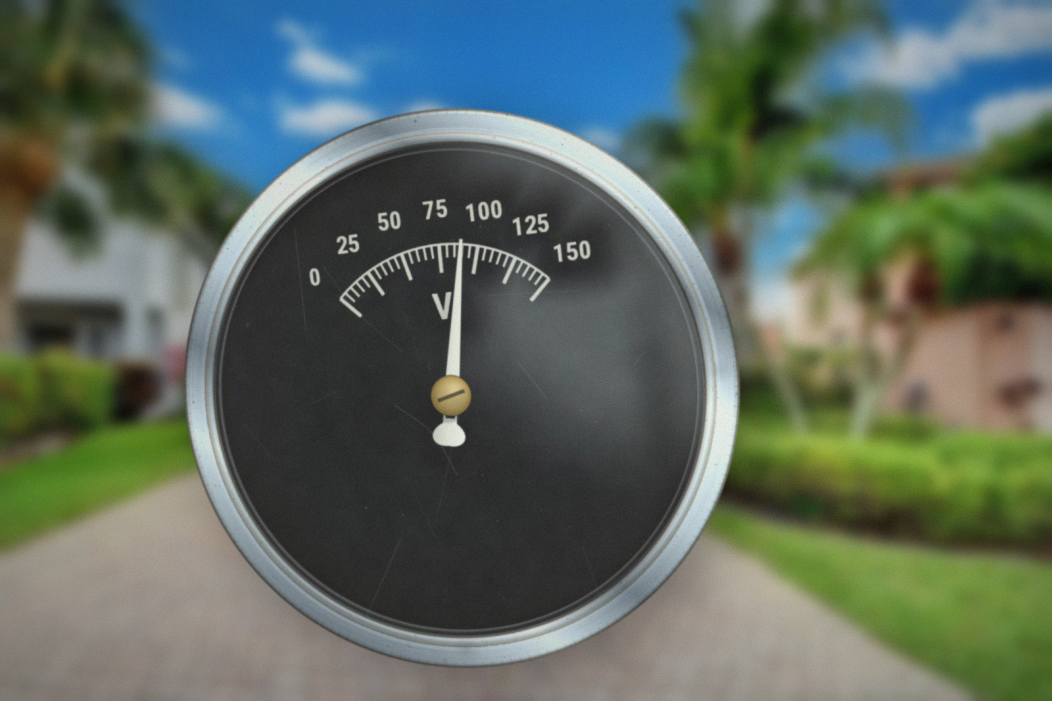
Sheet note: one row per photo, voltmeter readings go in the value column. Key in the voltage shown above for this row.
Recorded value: 90 V
